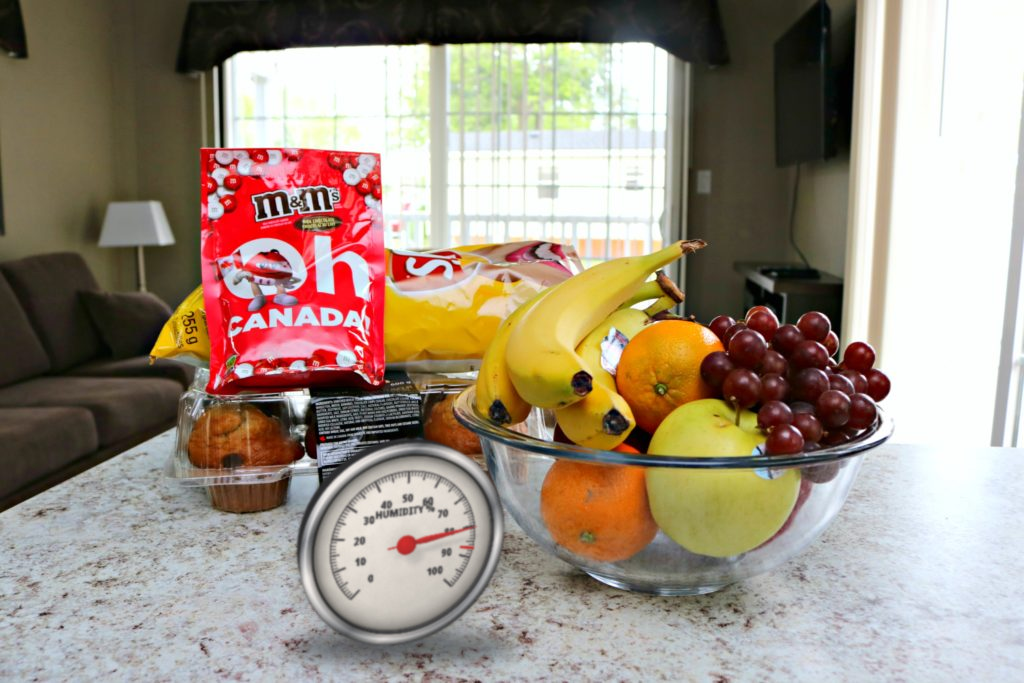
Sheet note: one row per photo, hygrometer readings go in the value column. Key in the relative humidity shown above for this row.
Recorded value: 80 %
